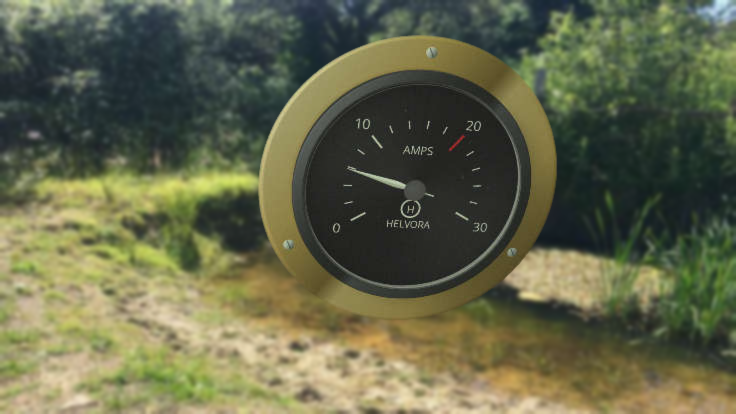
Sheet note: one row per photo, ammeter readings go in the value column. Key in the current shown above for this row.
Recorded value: 6 A
